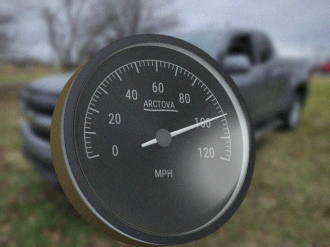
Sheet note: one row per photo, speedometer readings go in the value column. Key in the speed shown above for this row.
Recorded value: 100 mph
